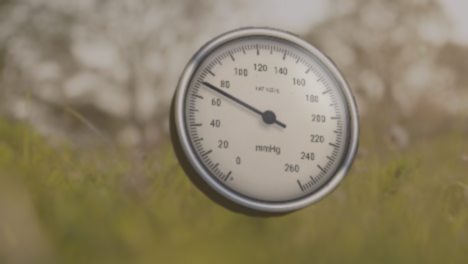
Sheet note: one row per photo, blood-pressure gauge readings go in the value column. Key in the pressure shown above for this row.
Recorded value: 70 mmHg
